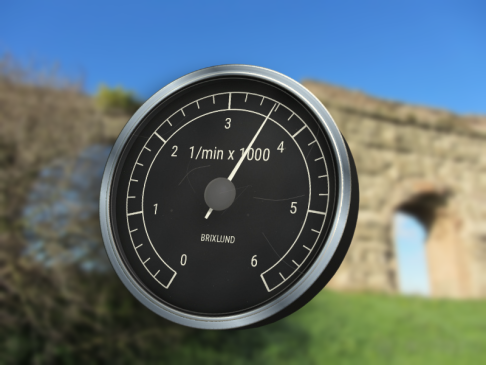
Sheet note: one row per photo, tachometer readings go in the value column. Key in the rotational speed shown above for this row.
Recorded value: 3600 rpm
